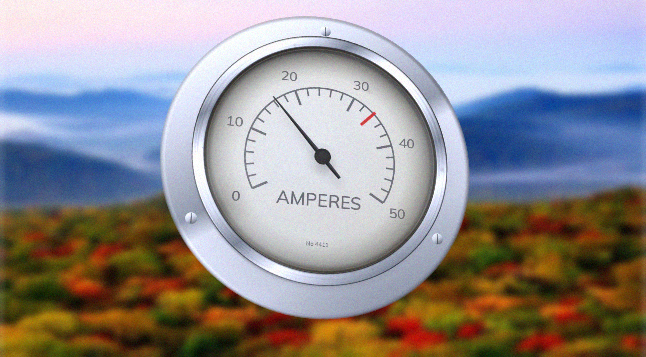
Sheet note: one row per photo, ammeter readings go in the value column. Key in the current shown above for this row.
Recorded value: 16 A
